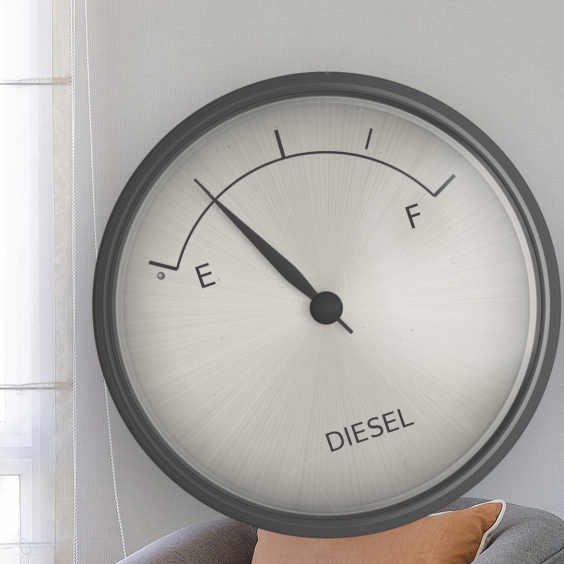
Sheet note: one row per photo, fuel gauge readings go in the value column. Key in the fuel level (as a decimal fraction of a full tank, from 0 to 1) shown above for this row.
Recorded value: 0.25
